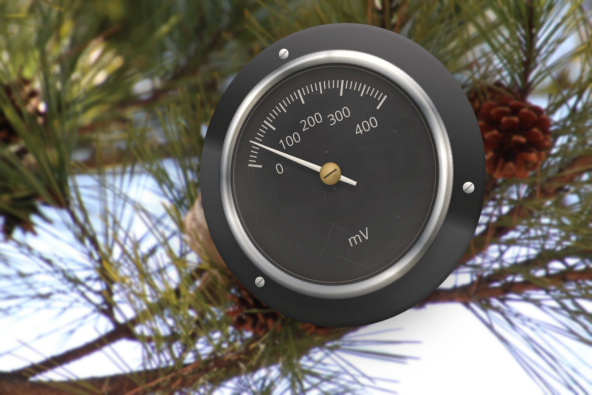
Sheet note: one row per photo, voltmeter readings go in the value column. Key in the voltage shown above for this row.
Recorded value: 50 mV
